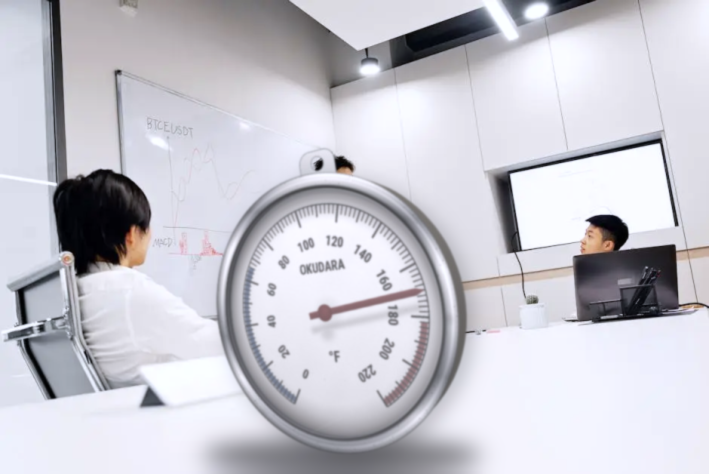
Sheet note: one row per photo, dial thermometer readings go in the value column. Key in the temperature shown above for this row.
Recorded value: 170 °F
